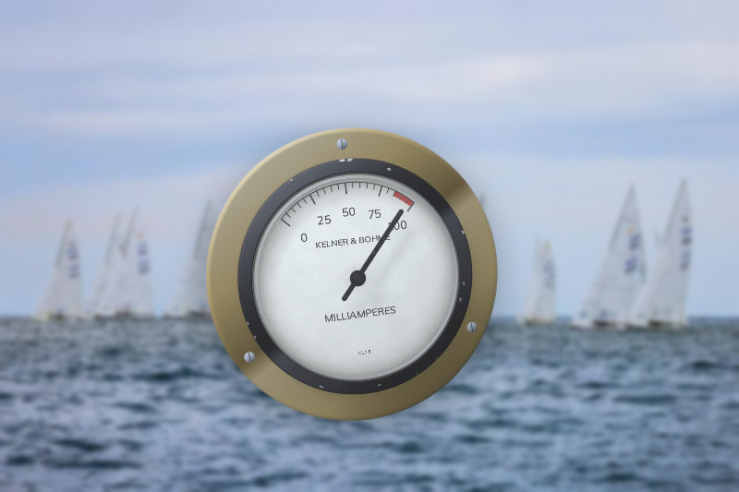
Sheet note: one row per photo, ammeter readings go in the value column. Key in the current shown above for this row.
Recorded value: 95 mA
